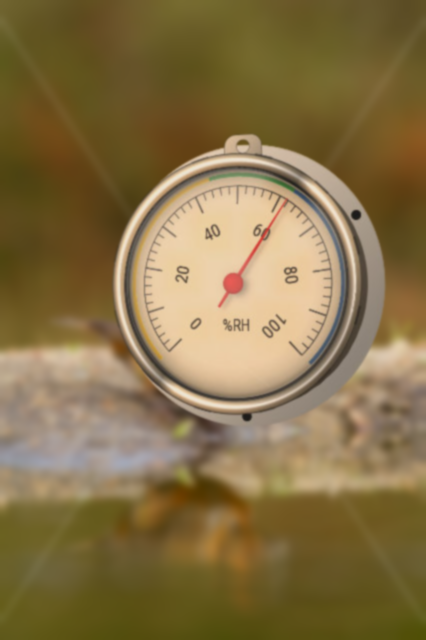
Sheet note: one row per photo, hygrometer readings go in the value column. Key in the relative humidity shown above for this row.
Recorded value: 62 %
